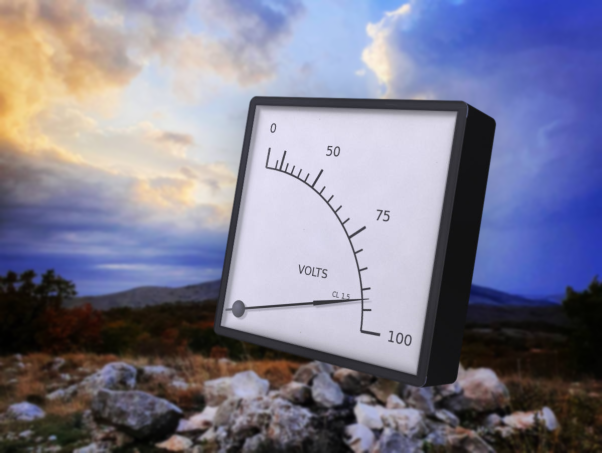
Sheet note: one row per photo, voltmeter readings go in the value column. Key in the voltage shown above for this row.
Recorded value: 92.5 V
